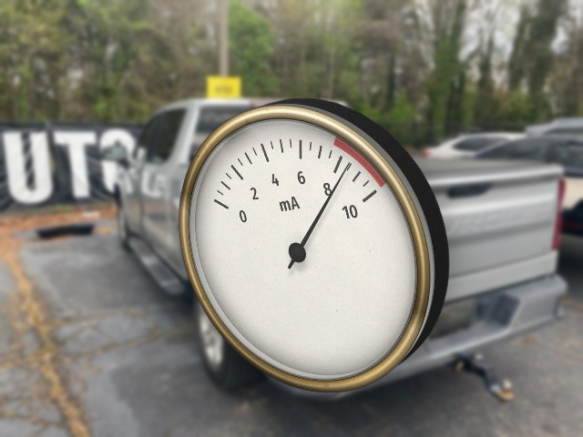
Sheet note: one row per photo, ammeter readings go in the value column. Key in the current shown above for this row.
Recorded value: 8.5 mA
